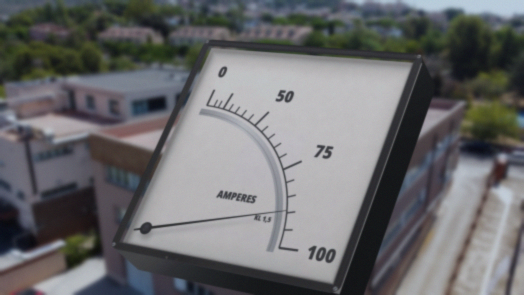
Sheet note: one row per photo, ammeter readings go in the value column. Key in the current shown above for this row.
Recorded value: 90 A
